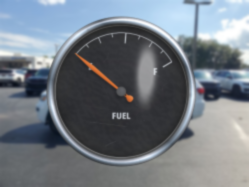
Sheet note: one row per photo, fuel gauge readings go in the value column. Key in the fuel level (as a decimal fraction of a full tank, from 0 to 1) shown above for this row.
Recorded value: 0
